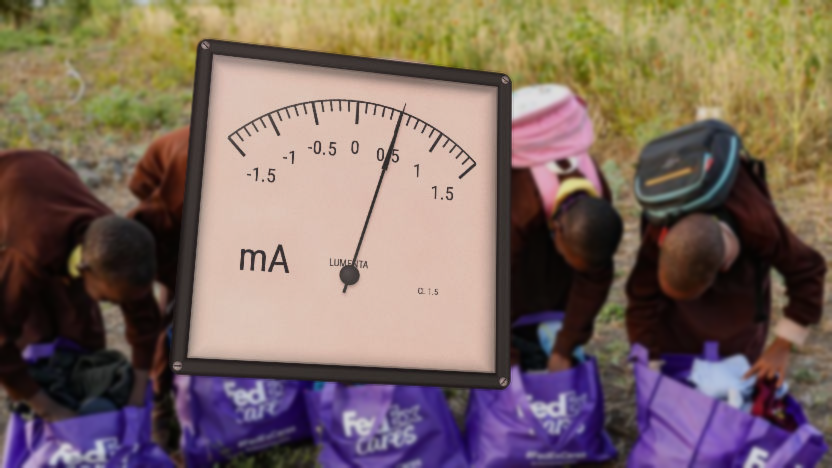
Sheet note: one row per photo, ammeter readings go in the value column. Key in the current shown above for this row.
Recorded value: 0.5 mA
